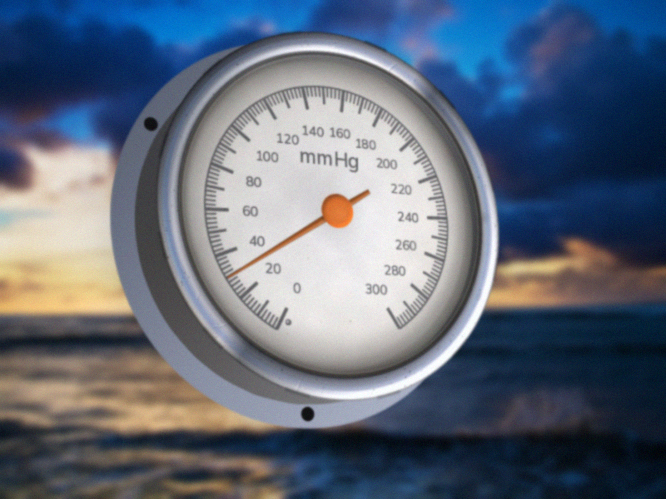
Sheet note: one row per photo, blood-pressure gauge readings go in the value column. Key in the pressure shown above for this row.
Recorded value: 30 mmHg
